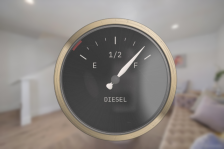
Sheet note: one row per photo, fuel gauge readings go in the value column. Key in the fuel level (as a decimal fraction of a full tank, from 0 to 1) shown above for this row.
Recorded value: 0.875
